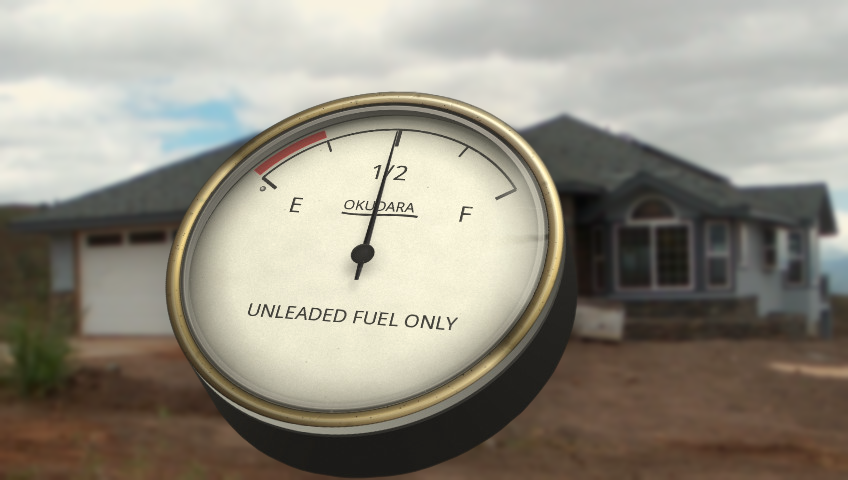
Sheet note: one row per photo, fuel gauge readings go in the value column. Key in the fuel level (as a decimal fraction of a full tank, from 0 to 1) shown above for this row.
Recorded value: 0.5
